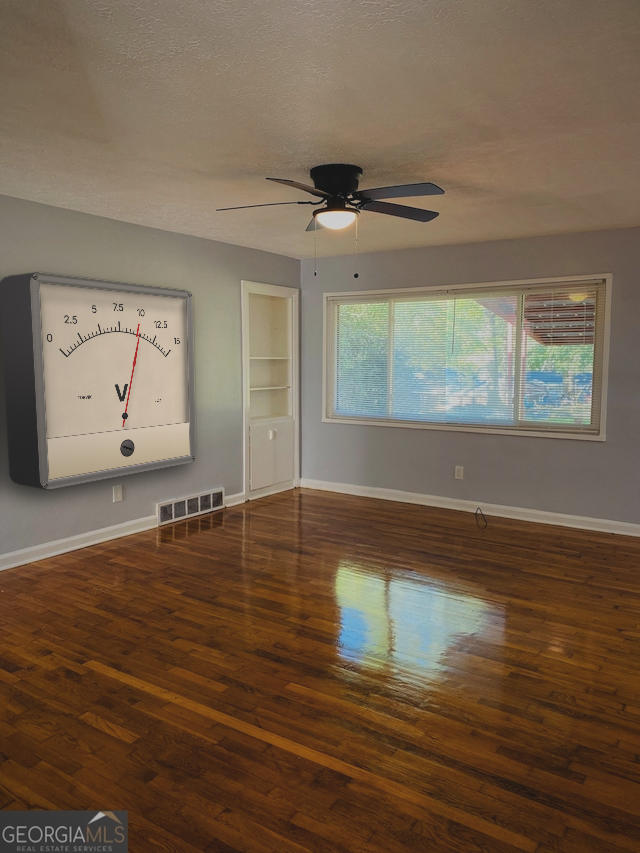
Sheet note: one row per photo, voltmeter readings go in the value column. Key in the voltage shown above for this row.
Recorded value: 10 V
